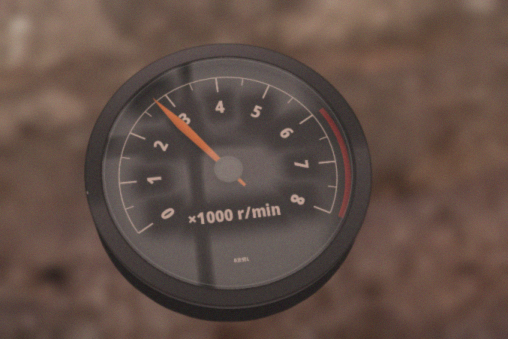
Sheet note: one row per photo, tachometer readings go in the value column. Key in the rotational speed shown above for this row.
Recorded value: 2750 rpm
